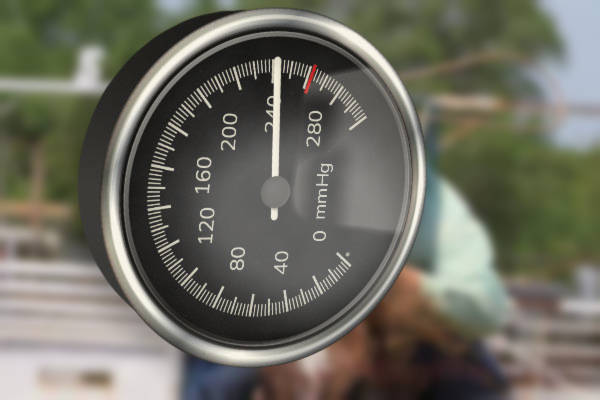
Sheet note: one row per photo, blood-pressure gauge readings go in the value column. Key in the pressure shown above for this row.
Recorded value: 240 mmHg
